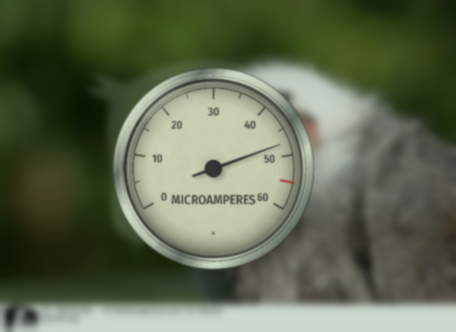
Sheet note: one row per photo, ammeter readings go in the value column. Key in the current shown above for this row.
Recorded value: 47.5 µA
